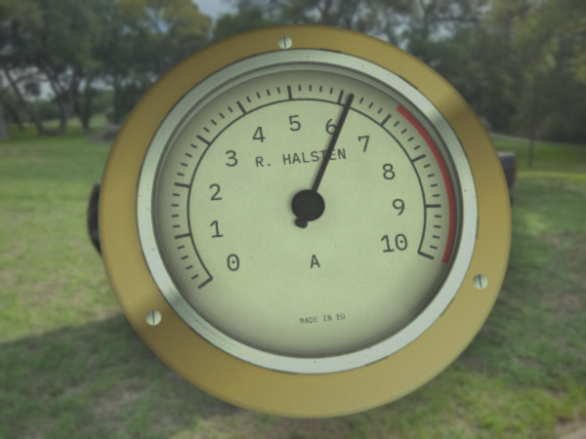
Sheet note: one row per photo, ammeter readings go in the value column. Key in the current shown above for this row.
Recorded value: 6.2 A
